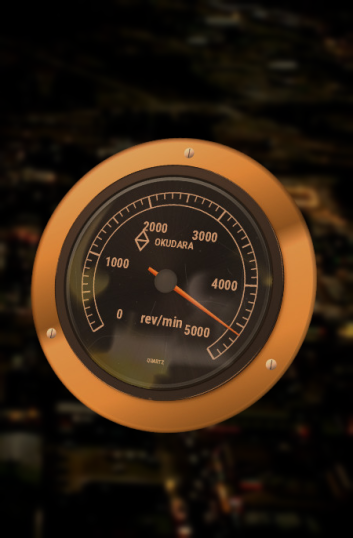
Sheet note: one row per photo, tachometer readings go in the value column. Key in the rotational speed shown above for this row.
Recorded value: 4600 rpm
